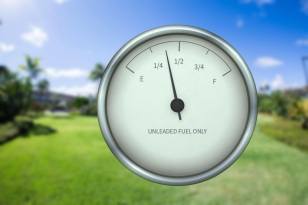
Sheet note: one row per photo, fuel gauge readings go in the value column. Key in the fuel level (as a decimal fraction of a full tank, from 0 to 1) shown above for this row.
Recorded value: 0.375
